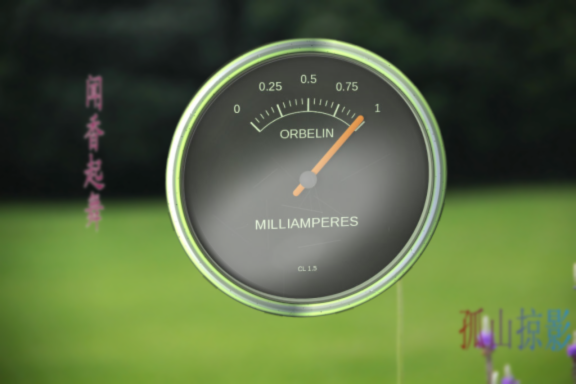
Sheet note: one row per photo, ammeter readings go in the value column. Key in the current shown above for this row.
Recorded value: 0.95 mA
